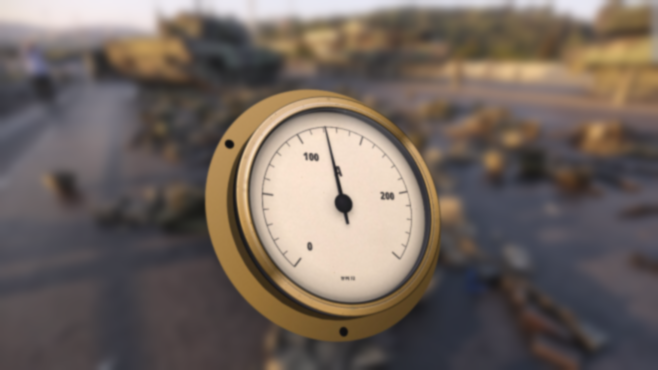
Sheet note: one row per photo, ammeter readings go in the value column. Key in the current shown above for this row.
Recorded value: 120 A
